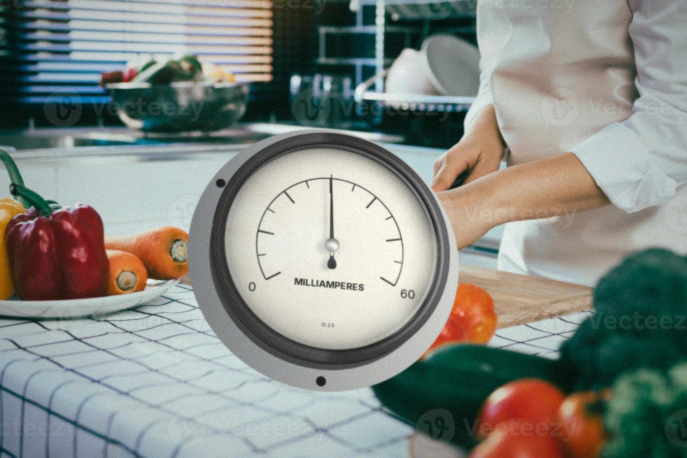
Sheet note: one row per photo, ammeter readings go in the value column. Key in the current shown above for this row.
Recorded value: 30 mA
